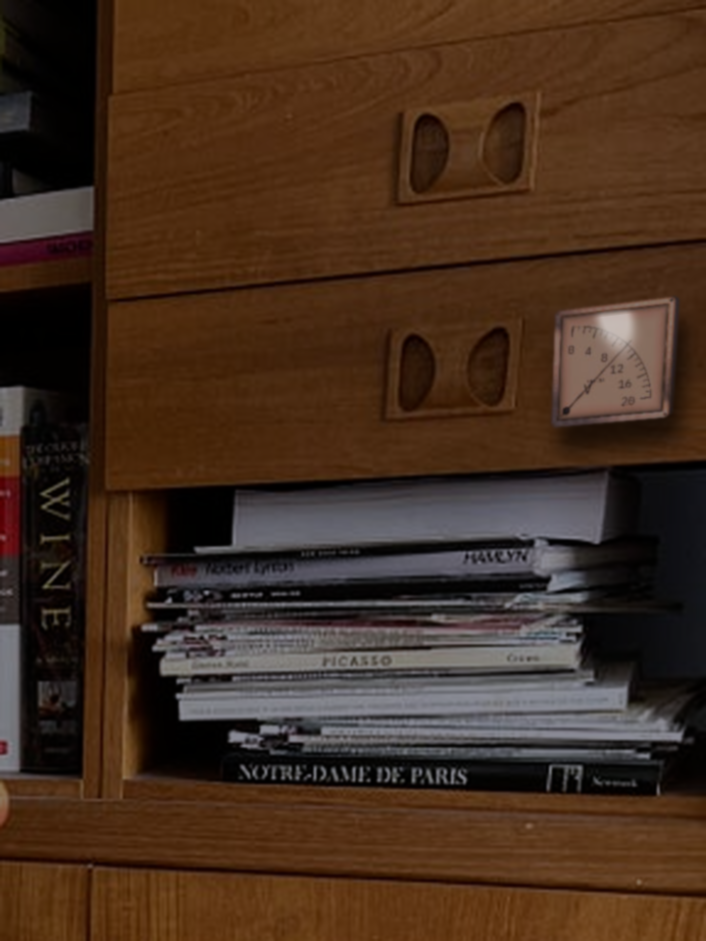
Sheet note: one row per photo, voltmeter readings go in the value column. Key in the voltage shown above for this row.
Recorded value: 10 V
